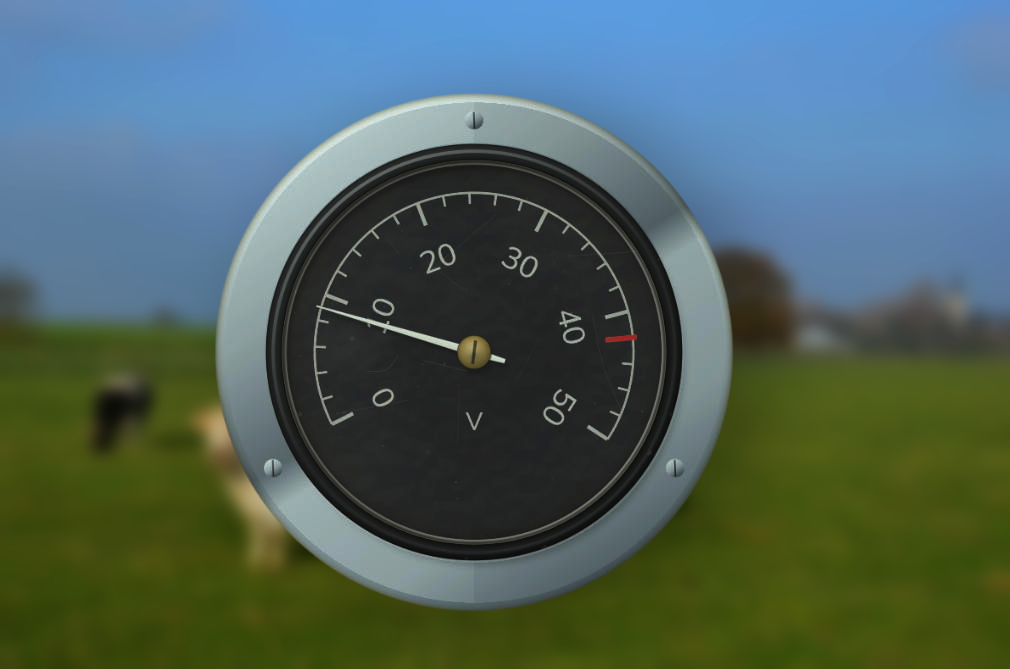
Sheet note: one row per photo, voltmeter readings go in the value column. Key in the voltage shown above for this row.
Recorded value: 9 V
